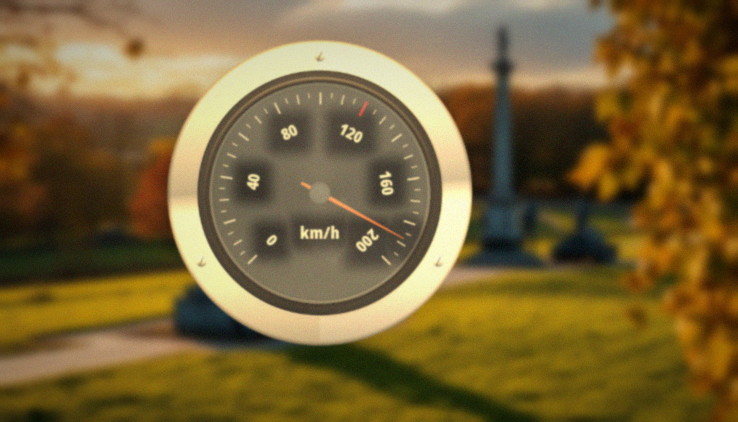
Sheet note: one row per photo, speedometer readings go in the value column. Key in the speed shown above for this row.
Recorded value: 187.5 km/h
